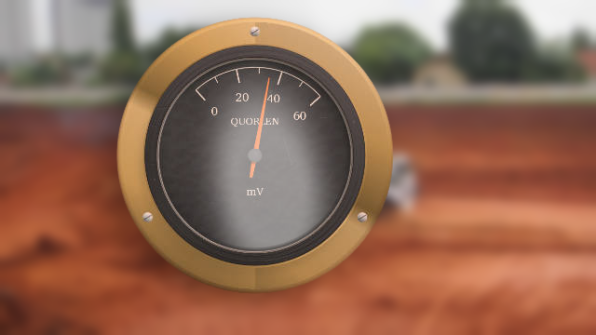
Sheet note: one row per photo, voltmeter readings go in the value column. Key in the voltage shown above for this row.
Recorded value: 35 mV
